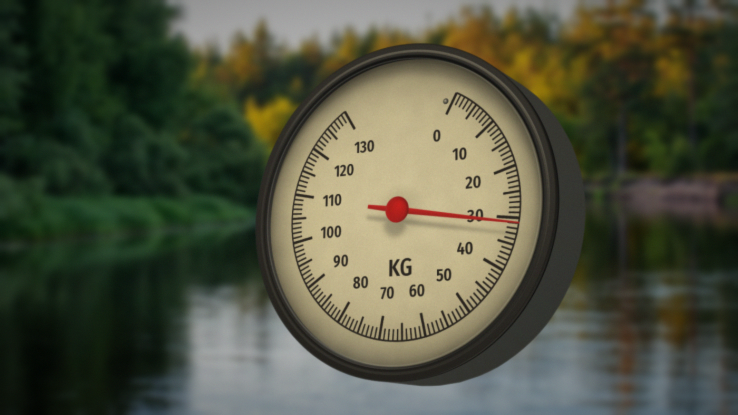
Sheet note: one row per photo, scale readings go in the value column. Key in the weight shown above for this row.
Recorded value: 31 kg
